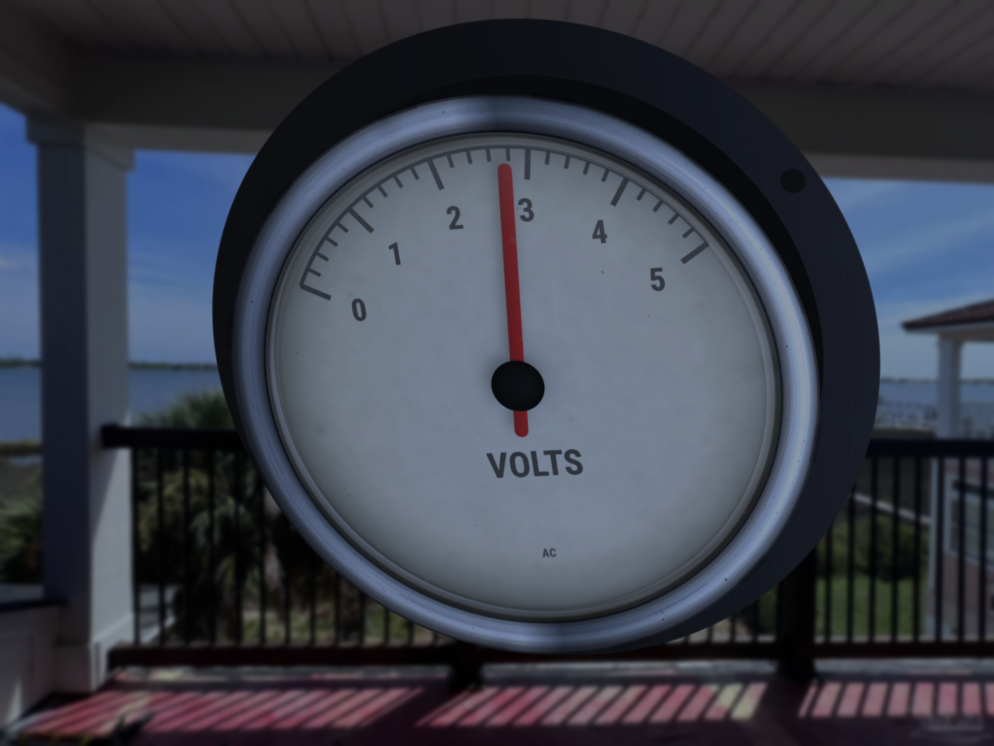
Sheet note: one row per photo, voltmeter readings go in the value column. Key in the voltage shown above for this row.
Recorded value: 2.8 V
